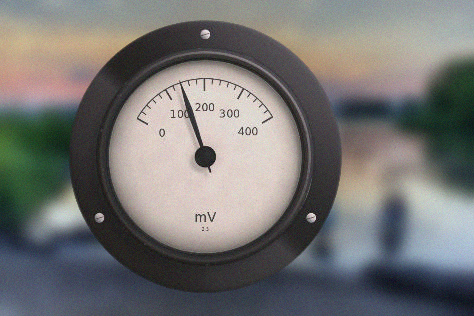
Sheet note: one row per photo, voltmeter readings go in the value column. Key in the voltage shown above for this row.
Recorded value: 140 mV
